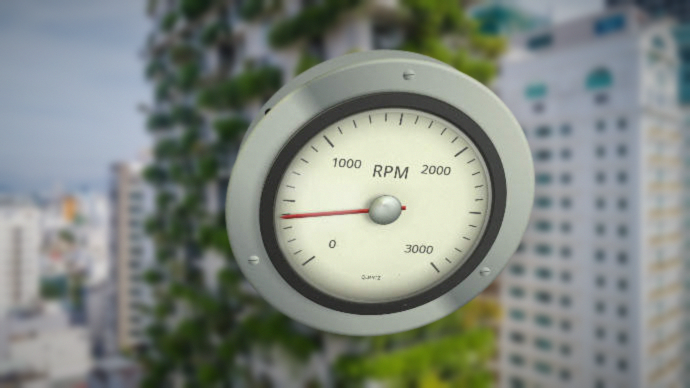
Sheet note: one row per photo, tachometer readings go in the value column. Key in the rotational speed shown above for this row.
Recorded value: 400 rpm
